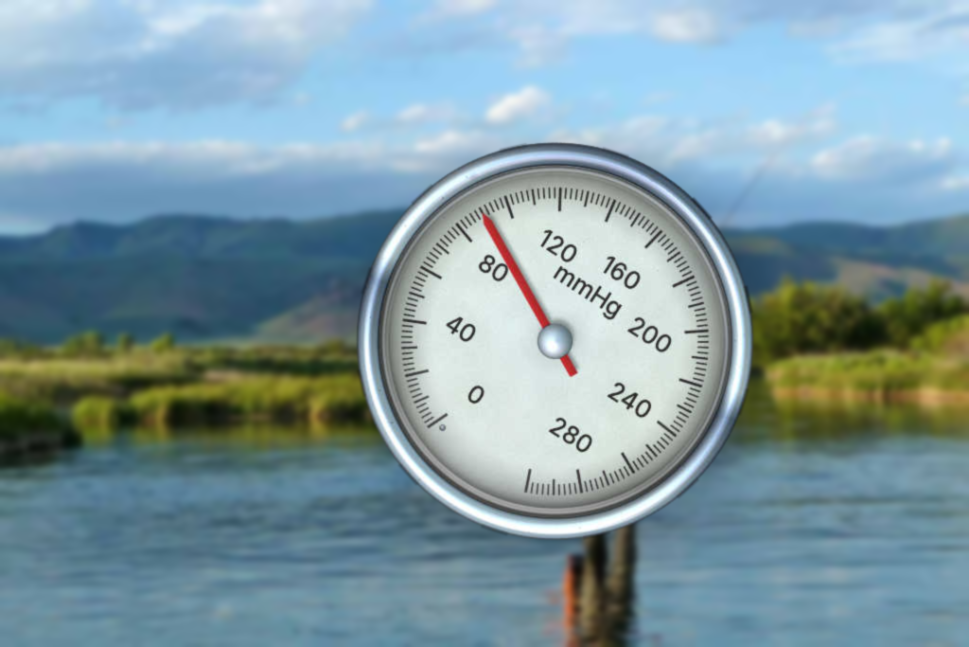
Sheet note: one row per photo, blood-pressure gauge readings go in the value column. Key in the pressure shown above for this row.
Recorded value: 90 mmHg
